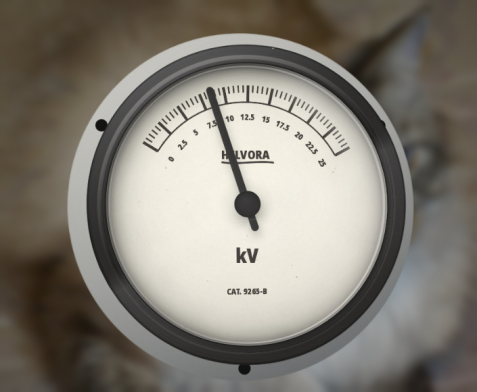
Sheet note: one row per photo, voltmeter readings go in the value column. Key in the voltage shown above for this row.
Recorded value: 8.5 kV
